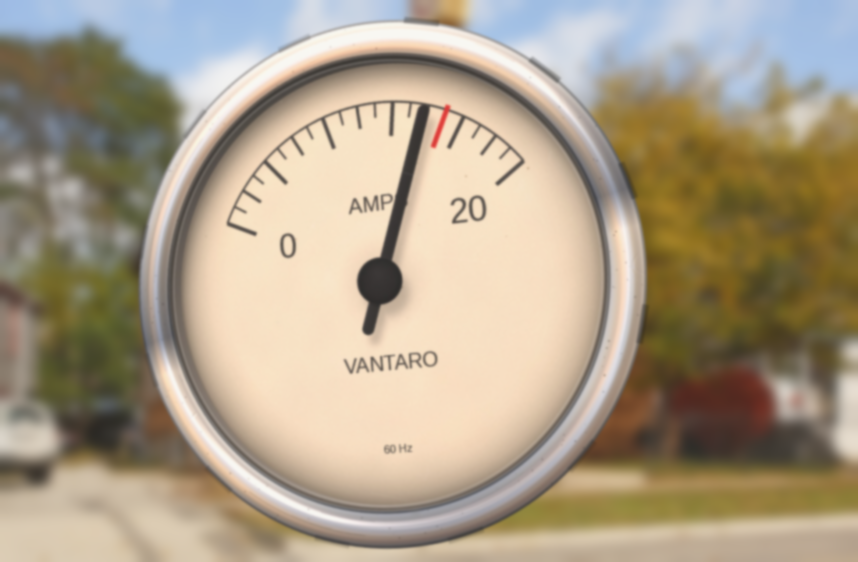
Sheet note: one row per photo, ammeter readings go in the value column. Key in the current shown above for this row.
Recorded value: 14 A
